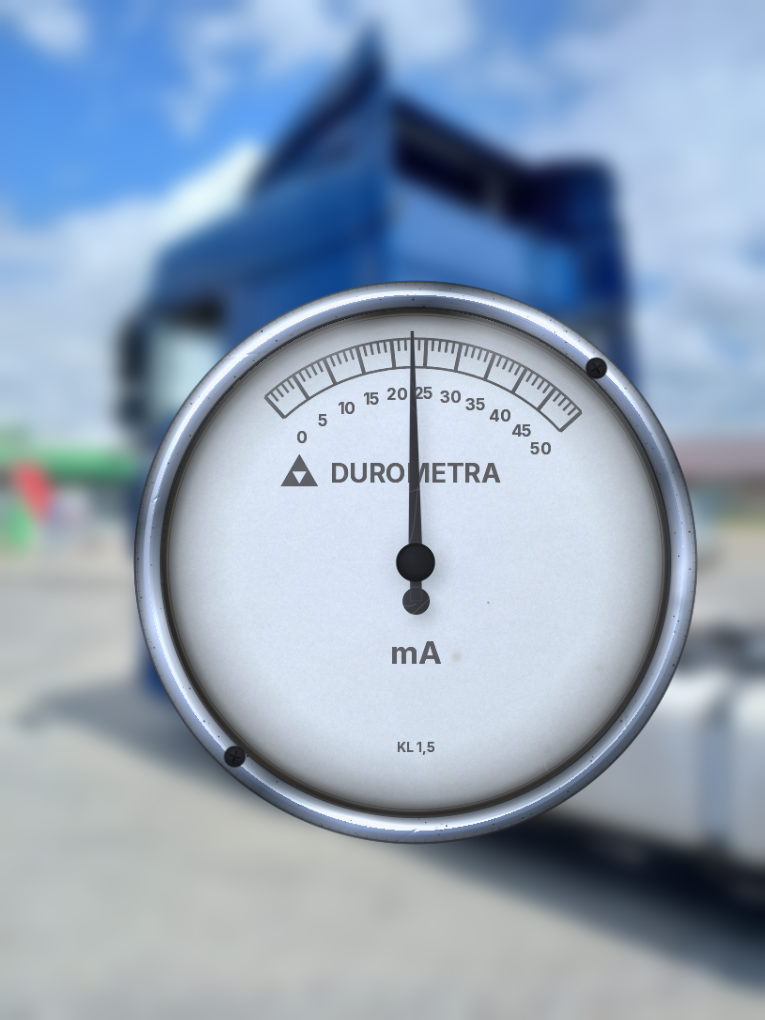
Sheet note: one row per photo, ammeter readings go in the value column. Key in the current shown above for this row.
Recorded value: 23 mA
